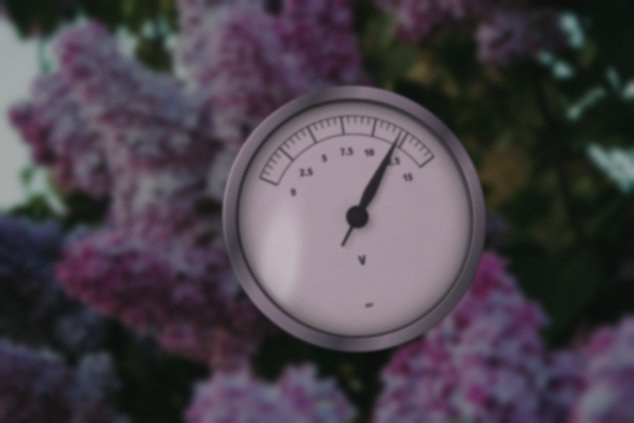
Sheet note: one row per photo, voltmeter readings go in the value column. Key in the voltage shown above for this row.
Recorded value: 12 V
